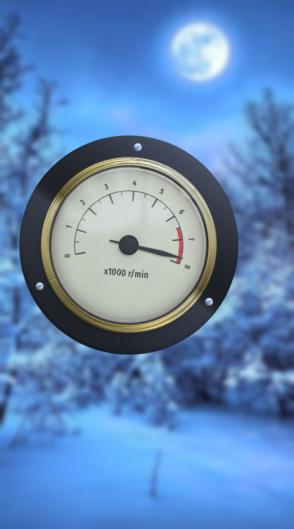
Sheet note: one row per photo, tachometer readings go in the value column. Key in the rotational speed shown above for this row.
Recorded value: 7750 rpm
